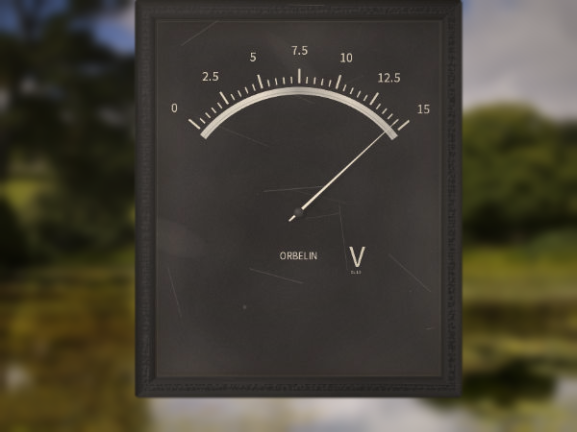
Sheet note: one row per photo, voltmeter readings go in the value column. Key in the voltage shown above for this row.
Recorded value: 14.5 V
